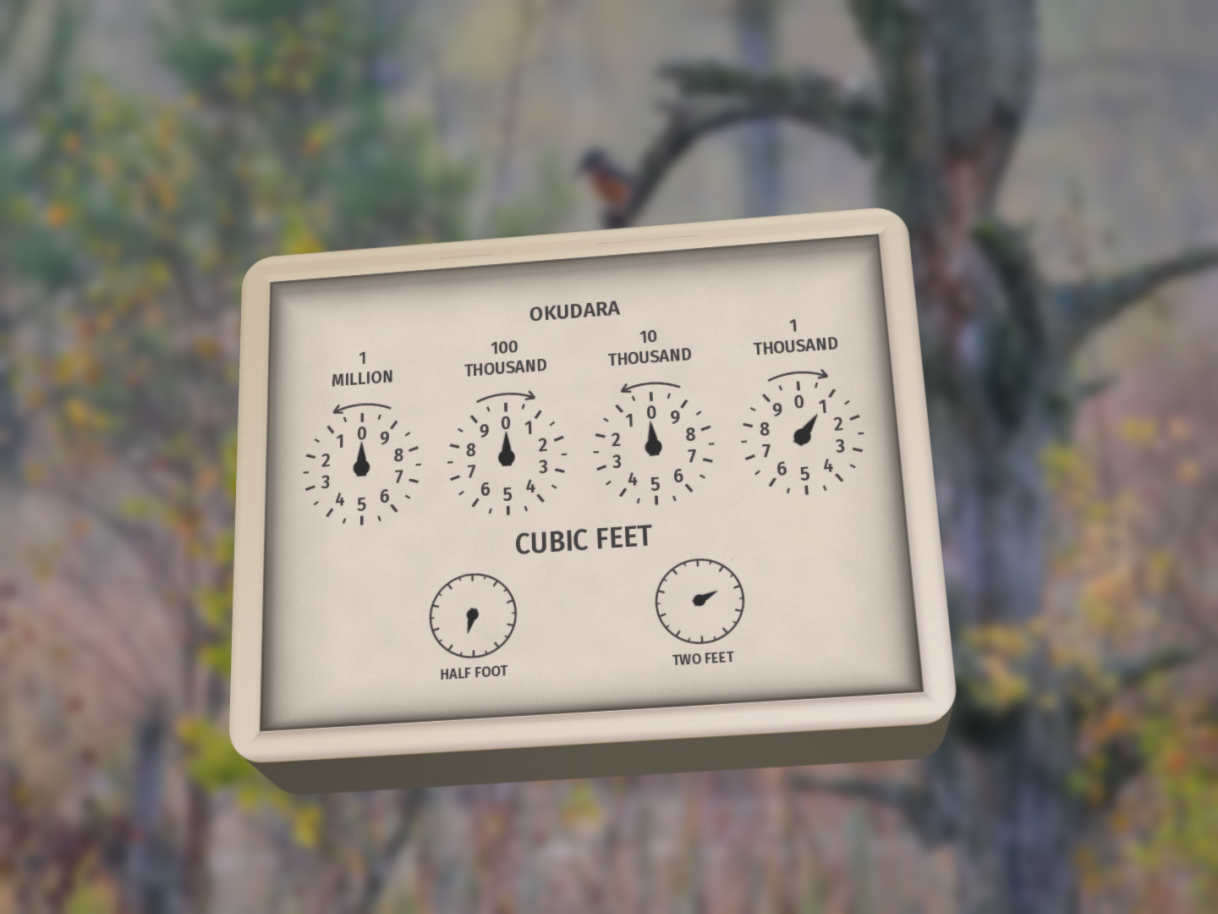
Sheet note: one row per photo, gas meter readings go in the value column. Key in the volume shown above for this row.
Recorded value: 100 ft³
